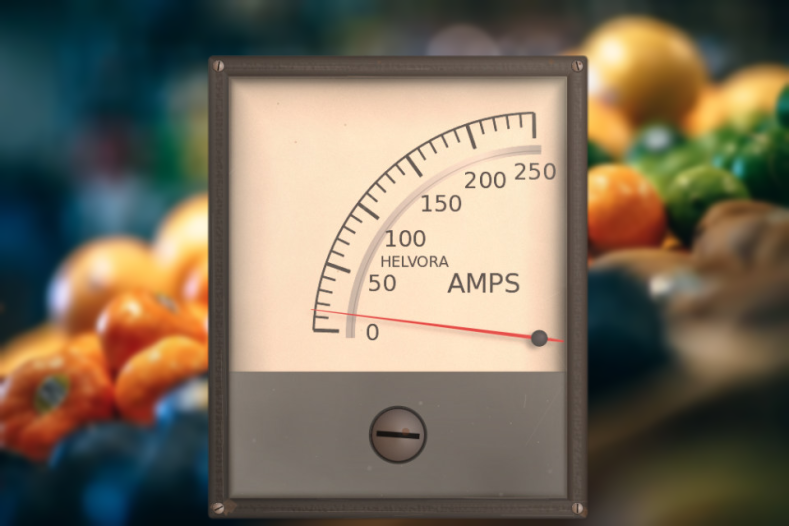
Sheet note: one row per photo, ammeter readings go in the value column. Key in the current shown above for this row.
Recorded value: 15 A
